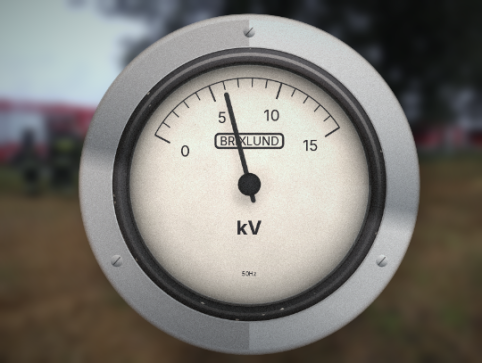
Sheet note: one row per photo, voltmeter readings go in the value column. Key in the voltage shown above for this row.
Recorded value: 6 kV
